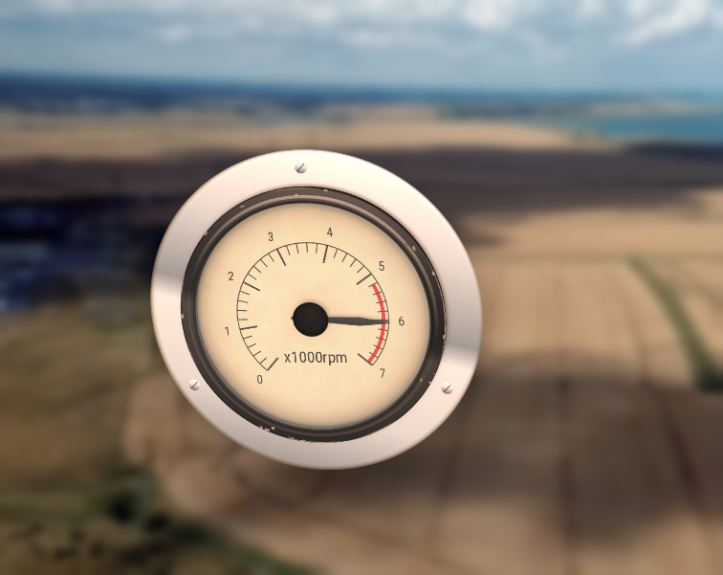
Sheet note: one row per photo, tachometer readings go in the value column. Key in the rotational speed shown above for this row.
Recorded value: 6000 rpm
